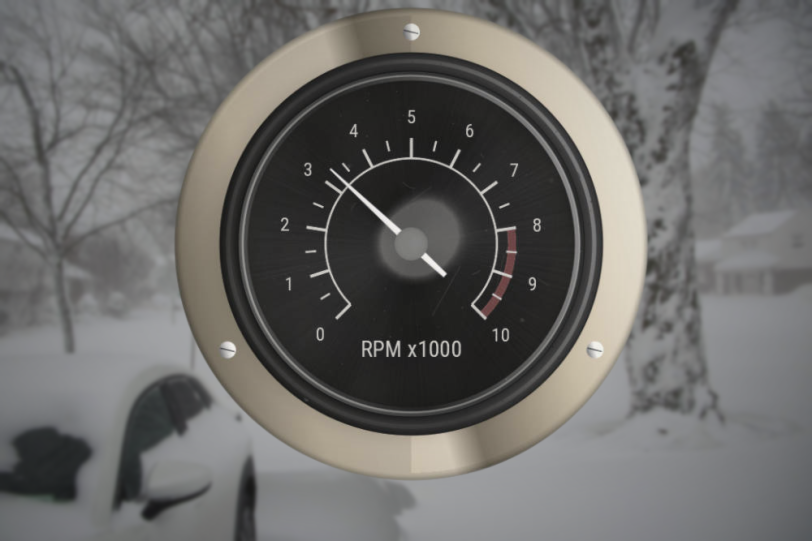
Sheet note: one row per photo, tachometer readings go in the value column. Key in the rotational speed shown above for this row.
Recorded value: 3250 rpm
